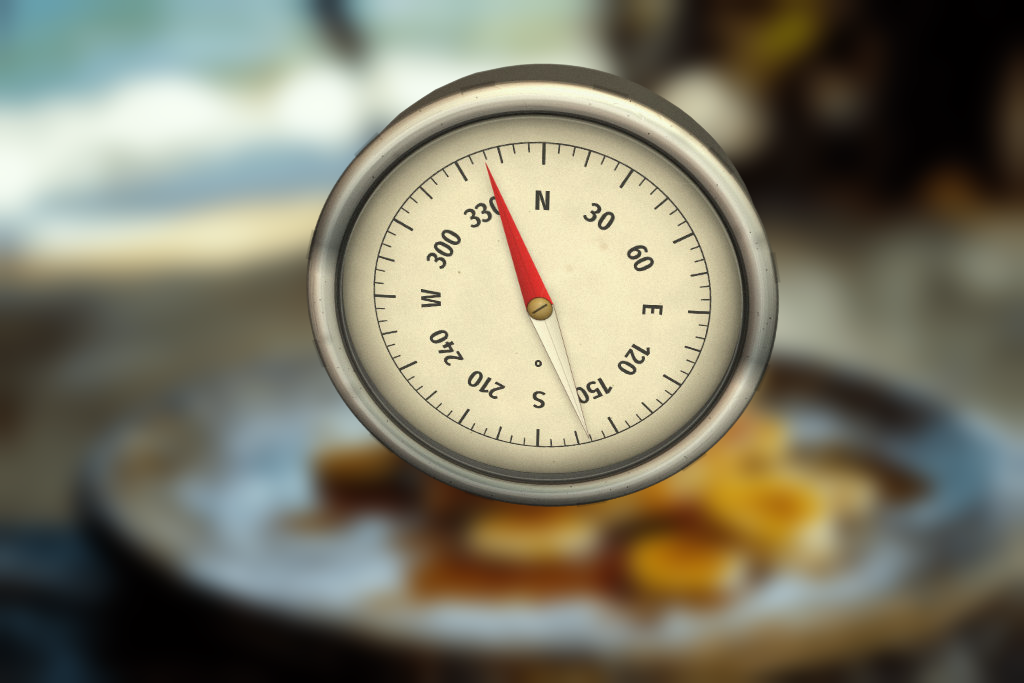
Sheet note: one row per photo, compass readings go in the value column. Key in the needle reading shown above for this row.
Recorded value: 340 °
